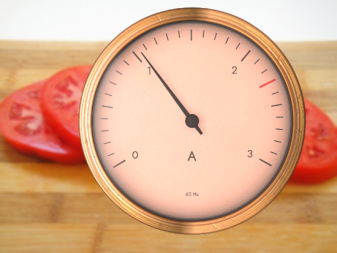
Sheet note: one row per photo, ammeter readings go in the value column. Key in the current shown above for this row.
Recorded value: 1.05 A
